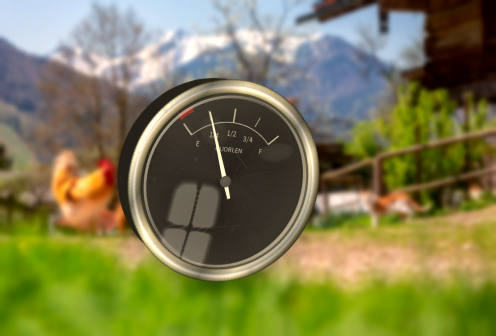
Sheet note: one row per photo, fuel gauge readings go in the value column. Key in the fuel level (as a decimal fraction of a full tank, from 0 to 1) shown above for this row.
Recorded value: 0.25
